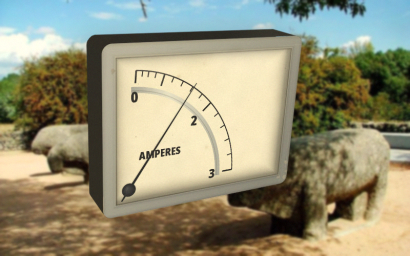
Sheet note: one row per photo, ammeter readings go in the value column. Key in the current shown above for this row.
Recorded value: 1.6 A
